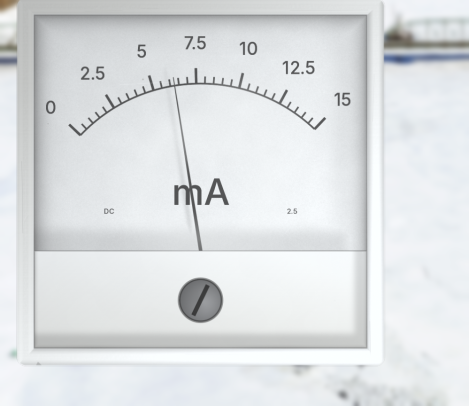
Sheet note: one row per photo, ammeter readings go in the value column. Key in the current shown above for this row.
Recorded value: 6.25 mA
